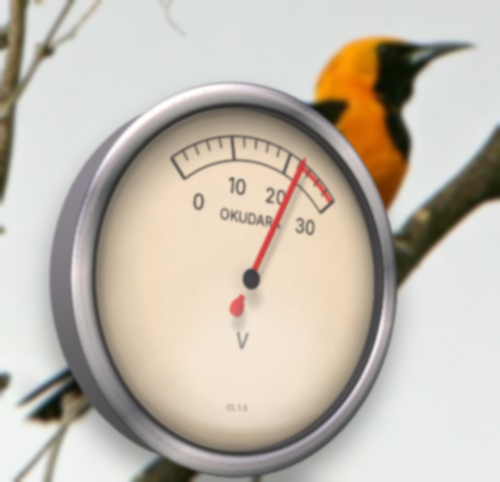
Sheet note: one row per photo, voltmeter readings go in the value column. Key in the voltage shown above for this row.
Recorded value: 22 V
